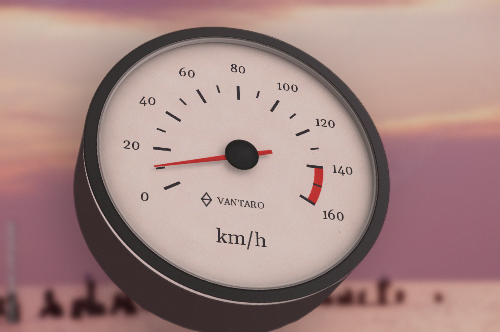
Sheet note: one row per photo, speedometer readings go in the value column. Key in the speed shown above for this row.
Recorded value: 10 km/h
